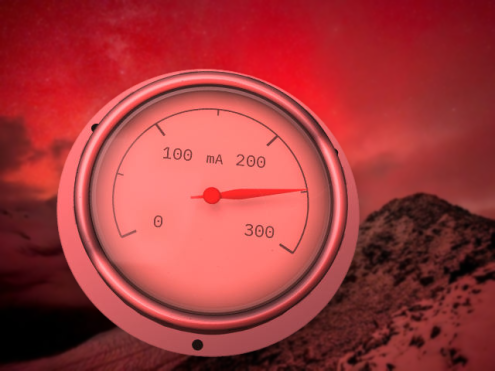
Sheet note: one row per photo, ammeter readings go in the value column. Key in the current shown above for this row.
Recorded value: 250 mA
